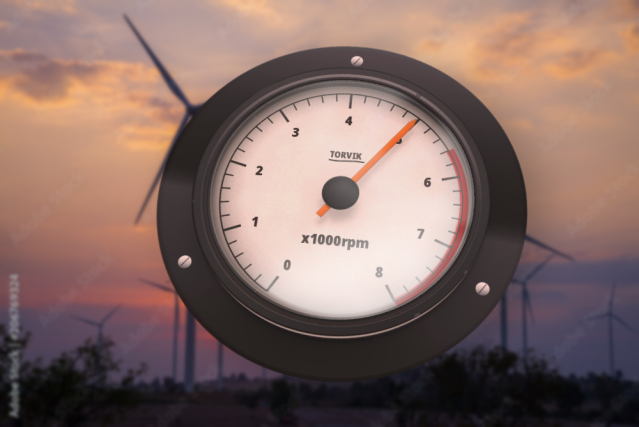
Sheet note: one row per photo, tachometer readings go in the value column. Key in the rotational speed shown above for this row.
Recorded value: 5000 rpm
